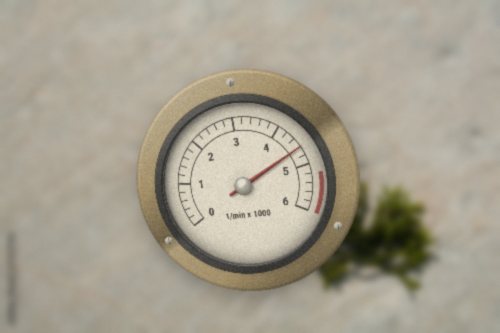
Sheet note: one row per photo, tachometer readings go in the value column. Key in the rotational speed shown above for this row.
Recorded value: 4600 rpm
